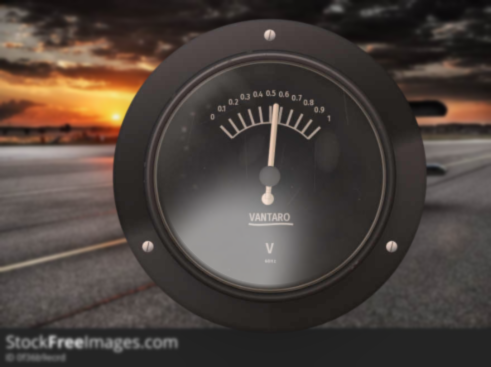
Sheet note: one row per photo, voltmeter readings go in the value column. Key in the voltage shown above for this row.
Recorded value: 0.55 V
